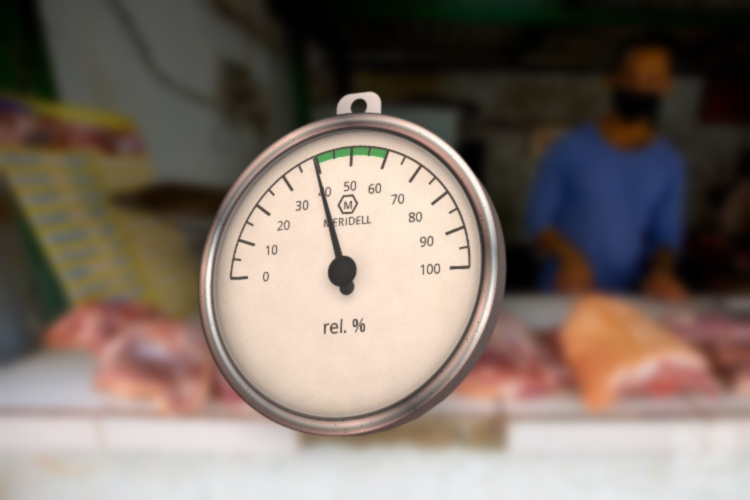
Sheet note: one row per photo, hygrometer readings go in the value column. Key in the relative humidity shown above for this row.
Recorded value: 40 %
